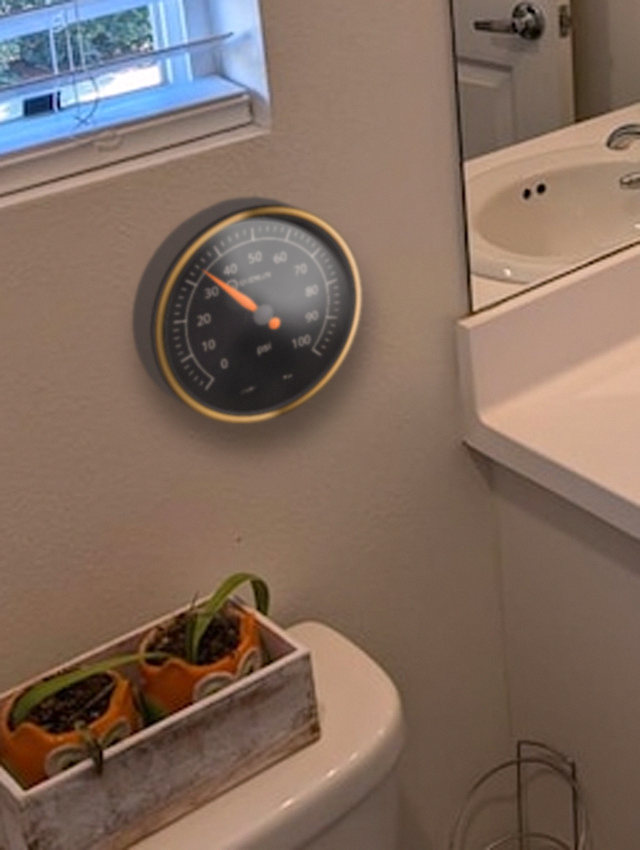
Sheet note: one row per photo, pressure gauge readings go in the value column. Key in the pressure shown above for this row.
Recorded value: 34 psi
